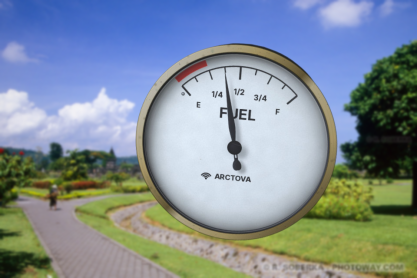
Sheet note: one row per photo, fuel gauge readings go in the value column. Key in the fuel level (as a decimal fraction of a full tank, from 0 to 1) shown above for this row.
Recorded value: 0.375
